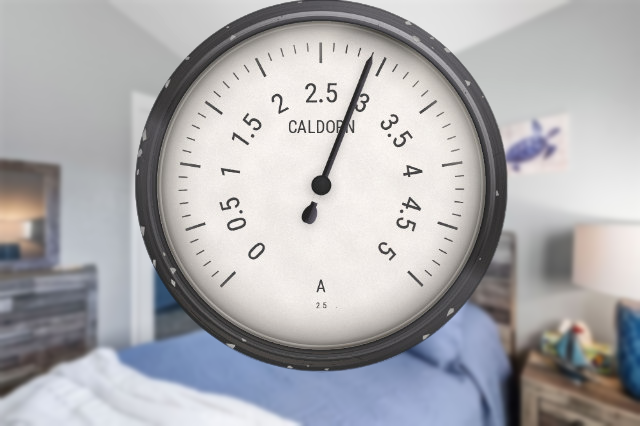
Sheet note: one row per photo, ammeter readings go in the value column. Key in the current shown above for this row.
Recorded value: 2.9 A
